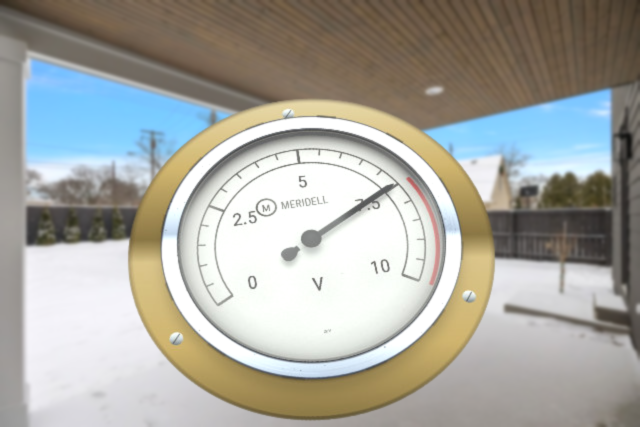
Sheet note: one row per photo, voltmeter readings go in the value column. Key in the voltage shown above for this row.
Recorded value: 7.5 V
